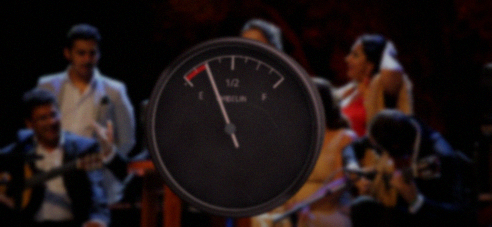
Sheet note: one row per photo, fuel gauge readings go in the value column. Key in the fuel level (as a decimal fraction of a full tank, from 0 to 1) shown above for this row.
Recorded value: 0.25
